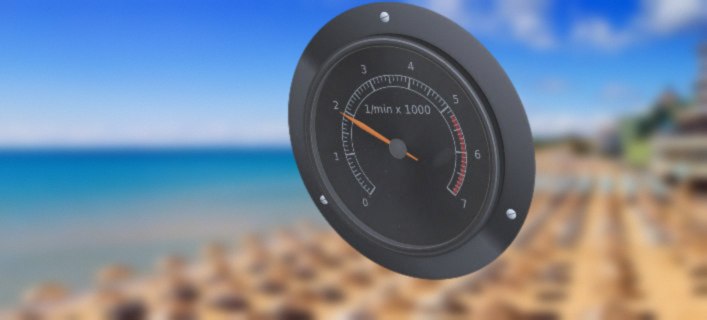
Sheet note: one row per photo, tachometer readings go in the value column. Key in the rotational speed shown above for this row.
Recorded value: 2000 rpm
